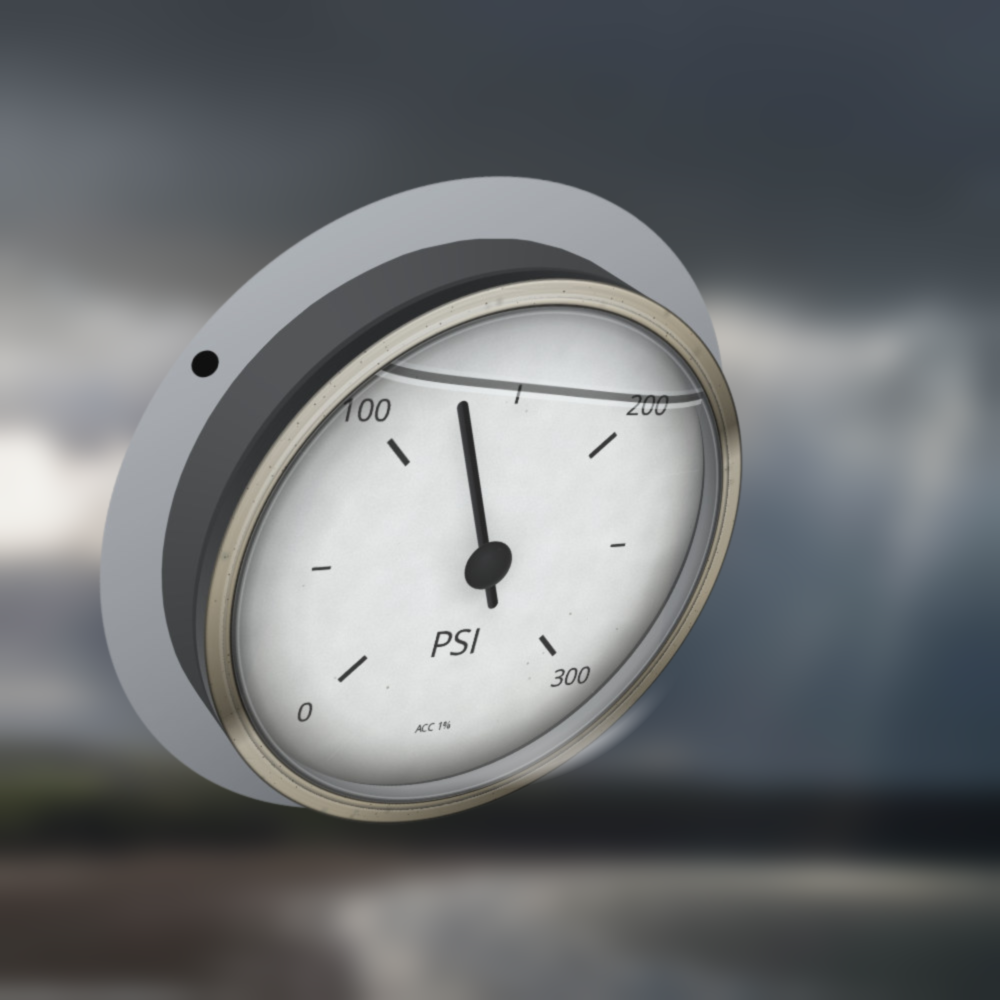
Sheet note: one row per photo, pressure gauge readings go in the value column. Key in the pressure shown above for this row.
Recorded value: 125 psi
